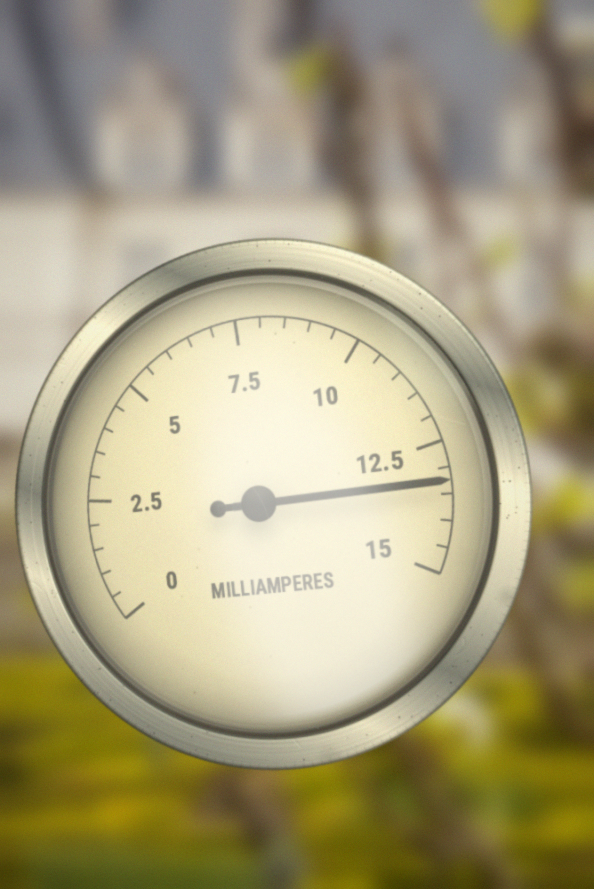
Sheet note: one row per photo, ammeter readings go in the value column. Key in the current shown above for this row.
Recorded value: 13.25 mA
